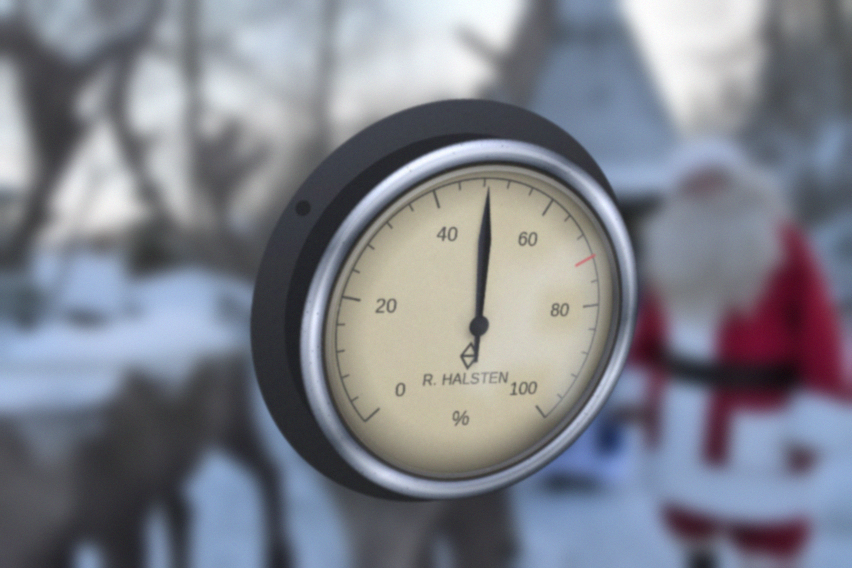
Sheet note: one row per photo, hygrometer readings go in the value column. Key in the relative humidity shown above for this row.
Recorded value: 48 %
